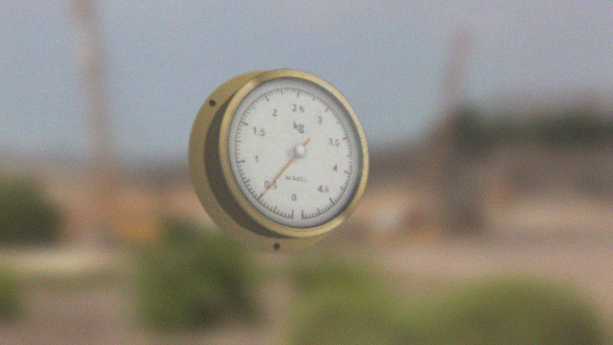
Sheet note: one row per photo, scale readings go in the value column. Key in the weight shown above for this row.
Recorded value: 0.5 kg
